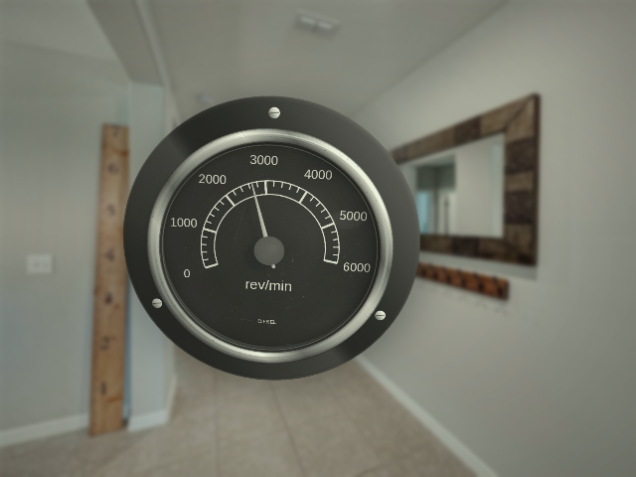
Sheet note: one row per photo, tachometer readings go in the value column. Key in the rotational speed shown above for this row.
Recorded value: 2700 rpm
